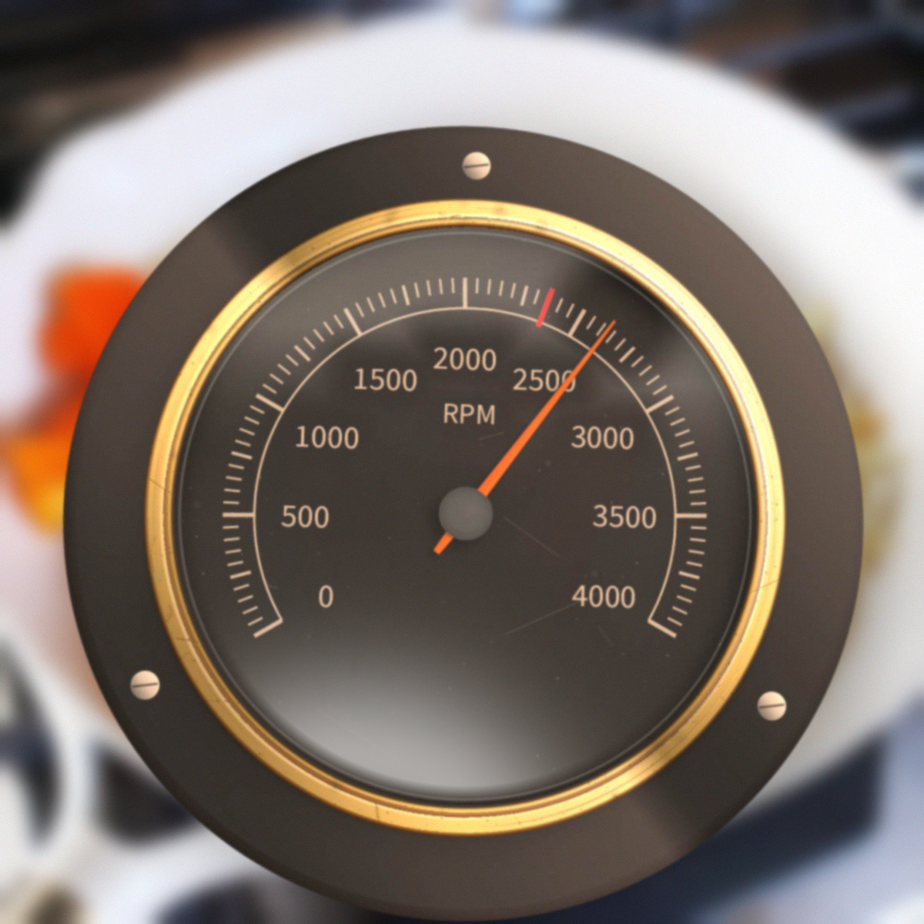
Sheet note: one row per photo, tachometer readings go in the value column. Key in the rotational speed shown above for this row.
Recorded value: 2625 rpm
